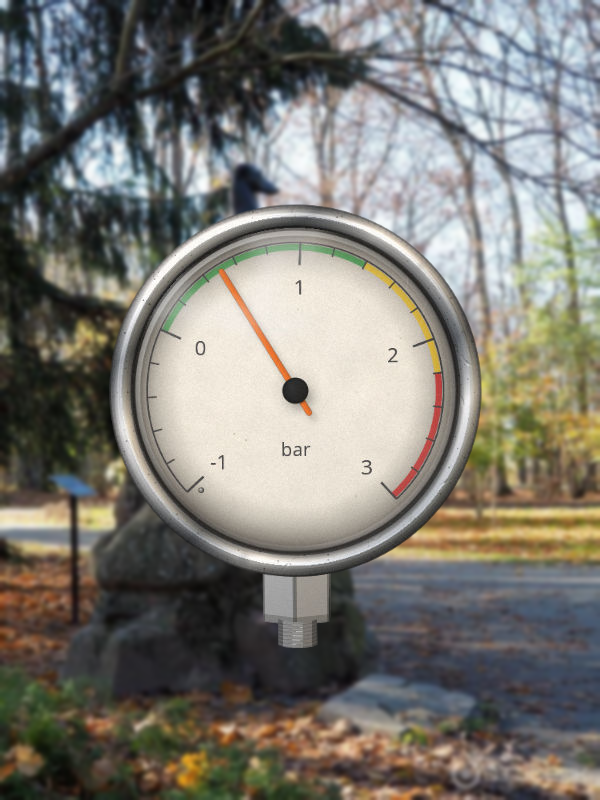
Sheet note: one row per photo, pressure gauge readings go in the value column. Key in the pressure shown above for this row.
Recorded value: 0.5 bar
